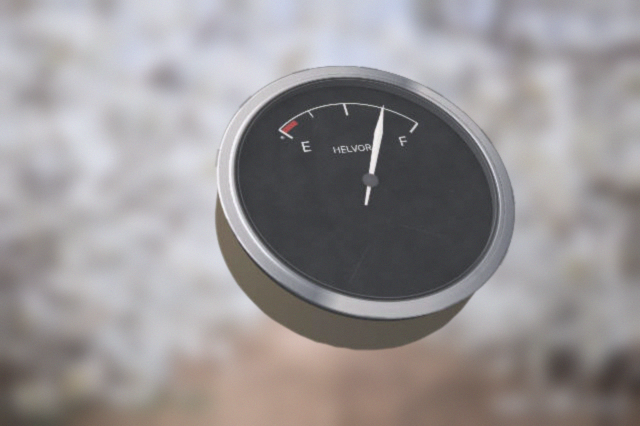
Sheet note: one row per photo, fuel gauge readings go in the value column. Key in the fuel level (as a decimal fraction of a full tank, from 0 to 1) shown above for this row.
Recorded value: 0.75
